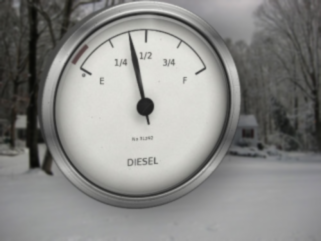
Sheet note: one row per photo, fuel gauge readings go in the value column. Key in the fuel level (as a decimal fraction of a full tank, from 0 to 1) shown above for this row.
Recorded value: 0.375
